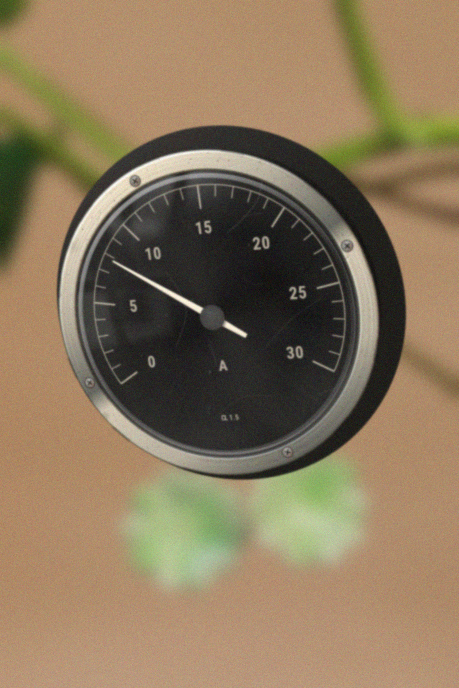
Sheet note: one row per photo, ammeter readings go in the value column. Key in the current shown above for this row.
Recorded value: 8 A
